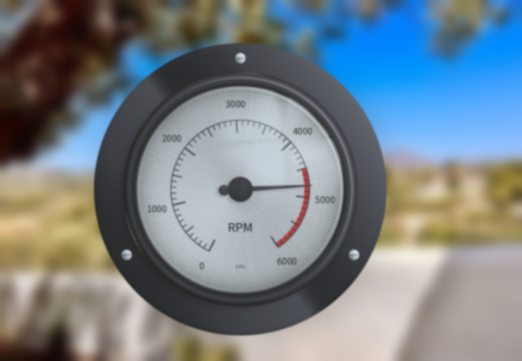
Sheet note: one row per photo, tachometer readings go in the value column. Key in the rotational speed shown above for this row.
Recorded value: 4800 rpm
